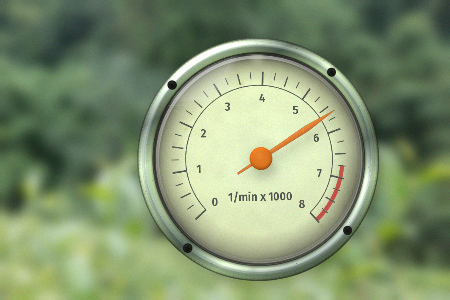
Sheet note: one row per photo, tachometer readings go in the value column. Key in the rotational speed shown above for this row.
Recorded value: 5625 rpm
